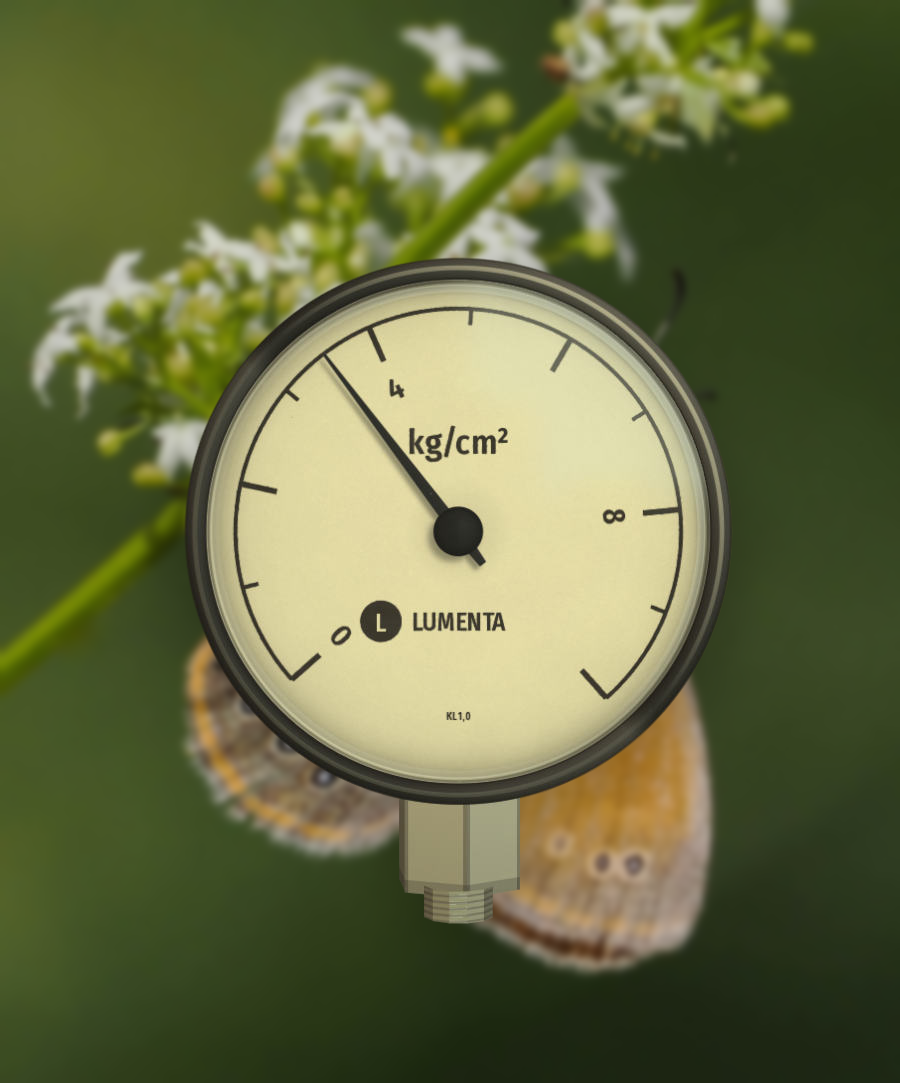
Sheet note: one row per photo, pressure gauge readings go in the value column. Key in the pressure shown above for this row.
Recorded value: 3.5 kg/cm²
